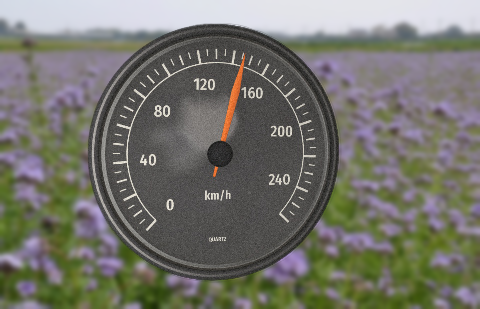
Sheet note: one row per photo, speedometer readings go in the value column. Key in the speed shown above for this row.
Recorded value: 145 km/h
